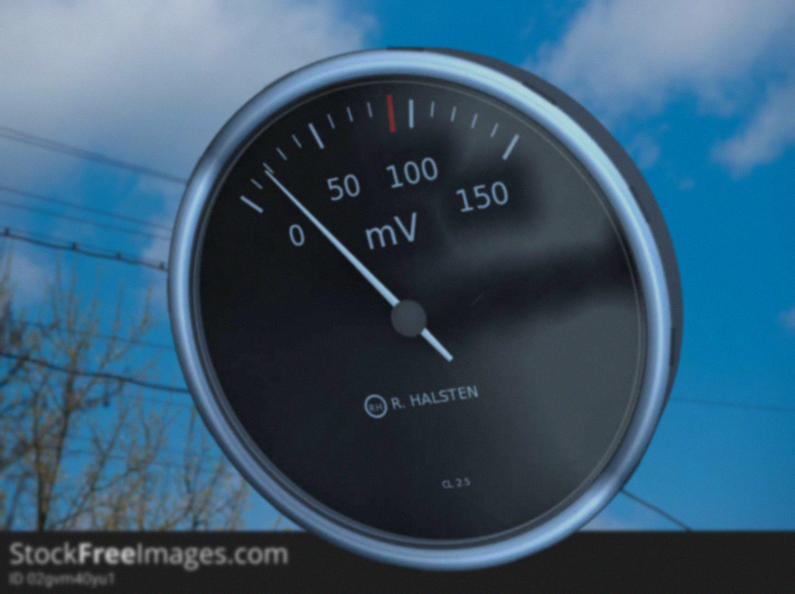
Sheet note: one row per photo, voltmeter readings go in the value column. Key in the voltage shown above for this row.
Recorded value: 20 mV
